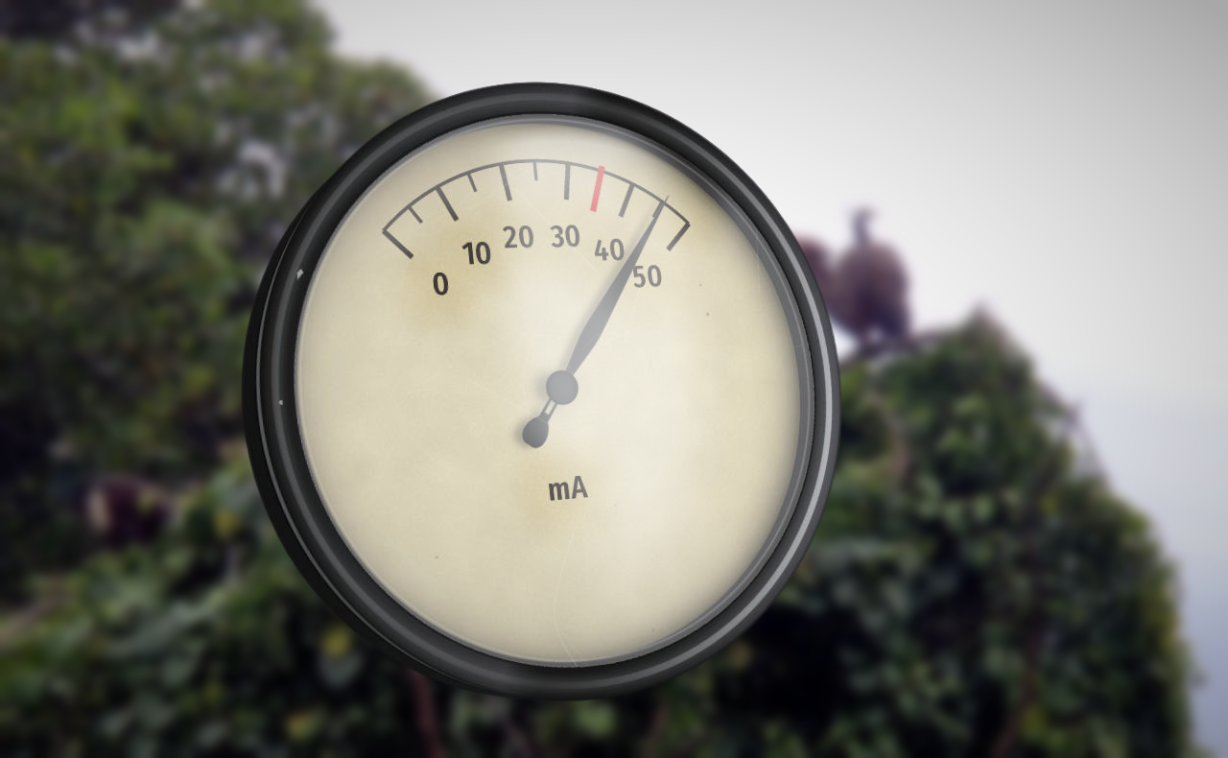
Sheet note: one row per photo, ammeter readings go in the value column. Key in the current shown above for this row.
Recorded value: 45 mA
